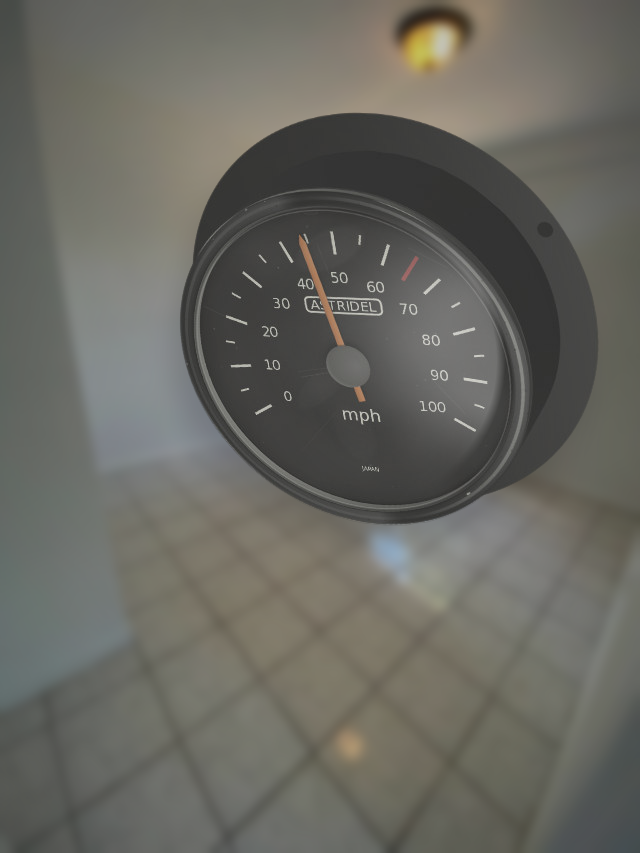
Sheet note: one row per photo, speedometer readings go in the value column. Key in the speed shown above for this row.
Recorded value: 45 mph
